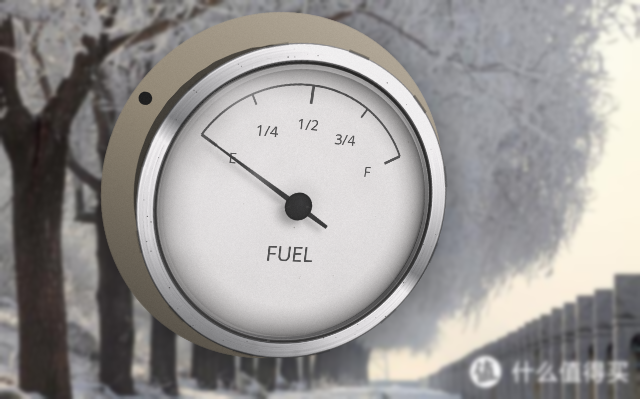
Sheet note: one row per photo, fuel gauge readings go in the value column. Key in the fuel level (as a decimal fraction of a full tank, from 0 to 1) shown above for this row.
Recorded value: 0
